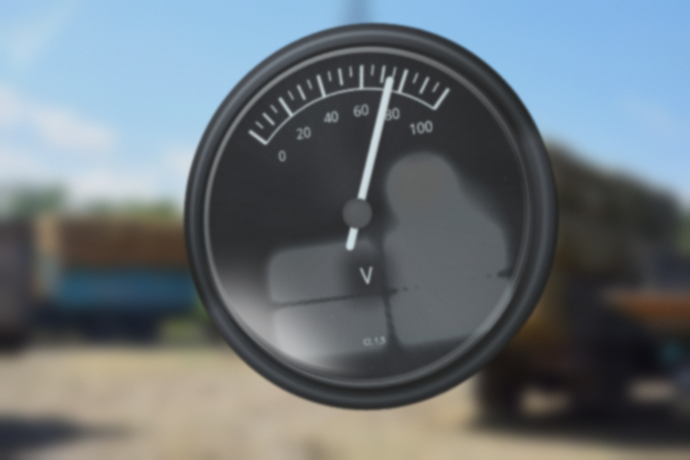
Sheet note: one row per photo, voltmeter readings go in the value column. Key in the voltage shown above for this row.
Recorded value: 75 V
